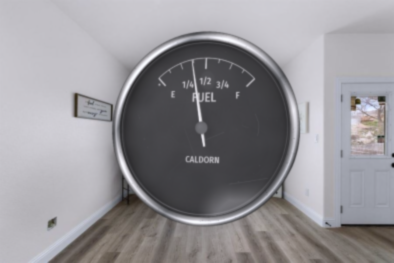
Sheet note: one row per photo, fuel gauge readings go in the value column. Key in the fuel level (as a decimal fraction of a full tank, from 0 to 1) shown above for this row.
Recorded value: 0.375
